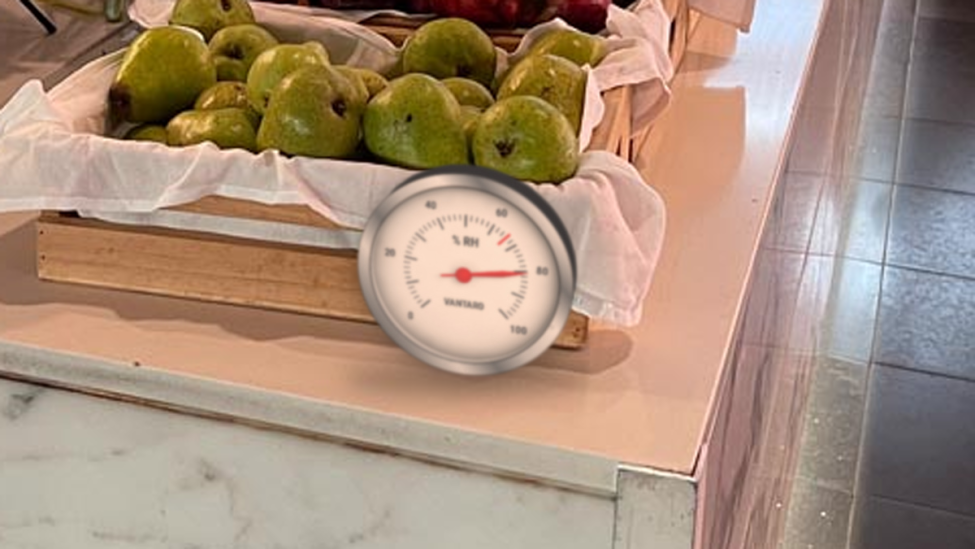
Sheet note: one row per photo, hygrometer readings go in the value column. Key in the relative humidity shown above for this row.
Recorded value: 80 %
